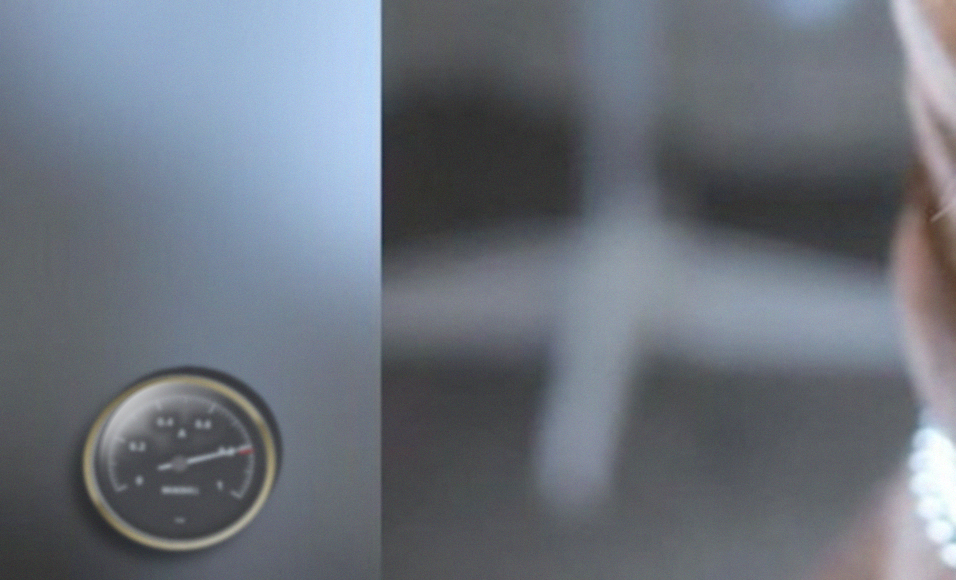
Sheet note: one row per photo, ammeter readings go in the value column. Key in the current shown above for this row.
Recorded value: 0.8 A
